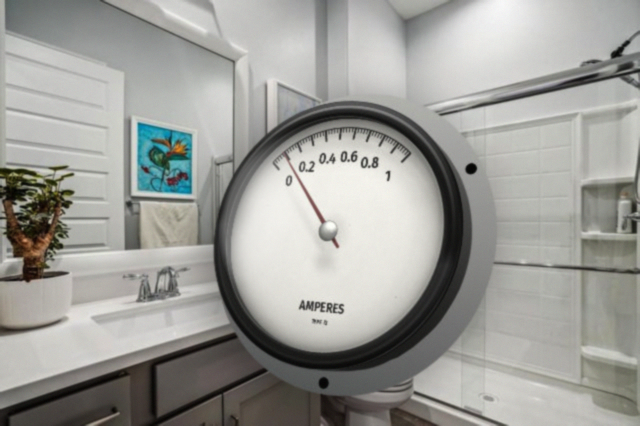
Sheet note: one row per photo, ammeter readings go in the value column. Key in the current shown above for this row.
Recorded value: 0.1 A
